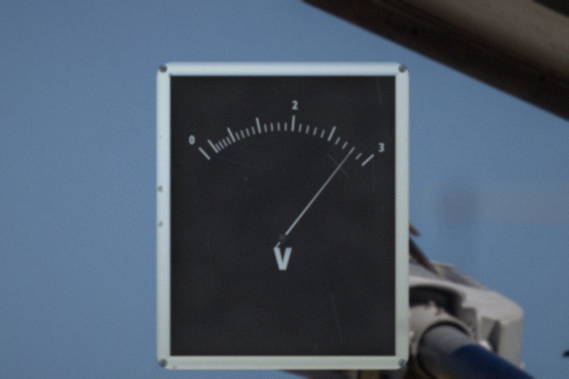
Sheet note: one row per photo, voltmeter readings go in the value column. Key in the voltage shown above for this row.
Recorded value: 2.8 V
